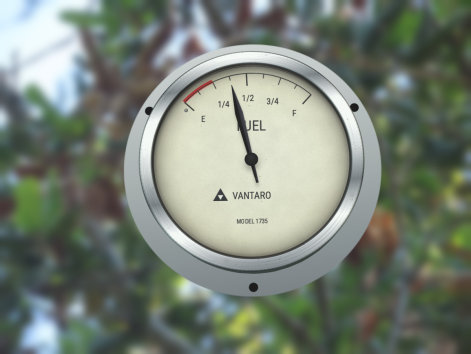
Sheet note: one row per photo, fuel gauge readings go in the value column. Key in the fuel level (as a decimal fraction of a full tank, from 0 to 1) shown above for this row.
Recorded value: 0.375
